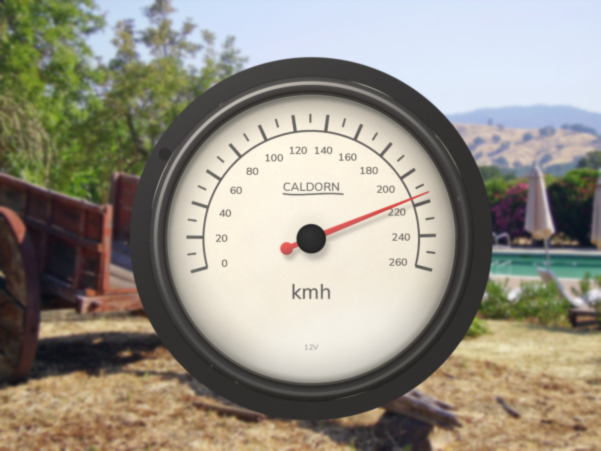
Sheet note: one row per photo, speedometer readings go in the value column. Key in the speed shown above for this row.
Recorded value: 215 km/h
